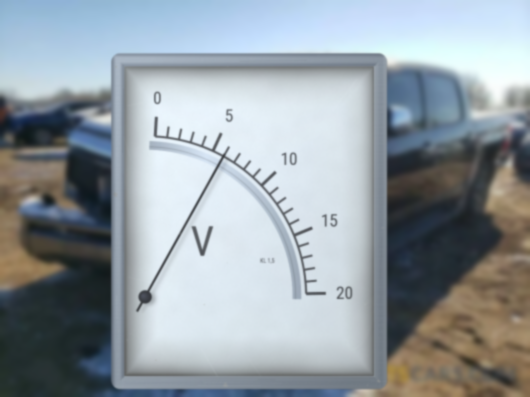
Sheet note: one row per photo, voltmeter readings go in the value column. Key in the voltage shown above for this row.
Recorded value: 6 V
